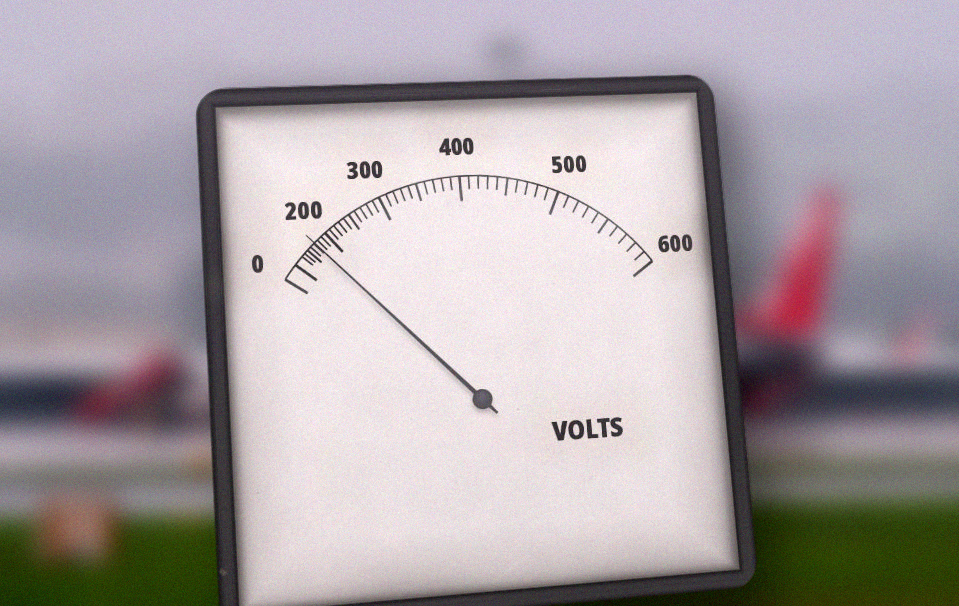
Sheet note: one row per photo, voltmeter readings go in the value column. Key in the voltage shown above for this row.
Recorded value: 170 V
